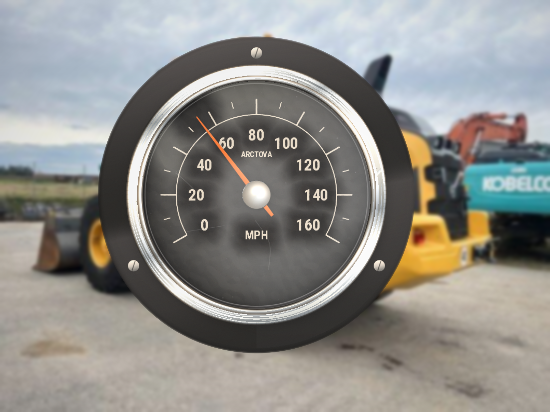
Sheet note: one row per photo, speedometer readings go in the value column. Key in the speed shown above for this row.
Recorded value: 55 mph
